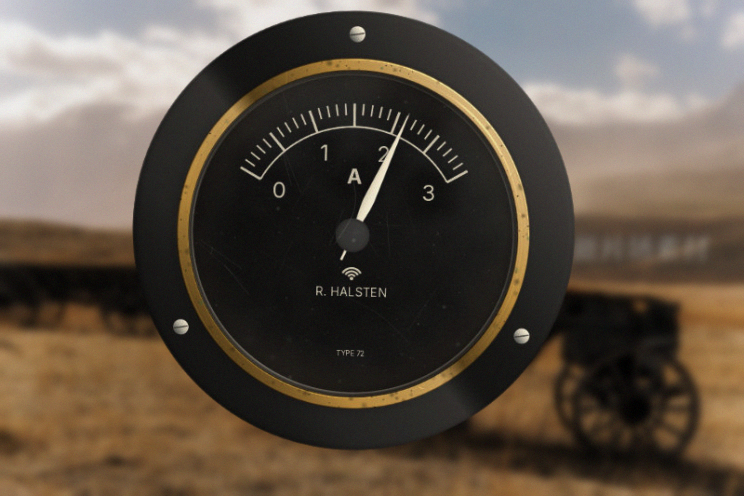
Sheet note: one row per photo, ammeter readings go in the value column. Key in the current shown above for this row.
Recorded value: 2.1 A
